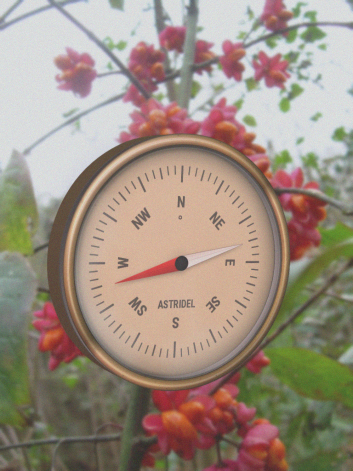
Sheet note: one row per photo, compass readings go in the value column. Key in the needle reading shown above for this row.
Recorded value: 255 °
